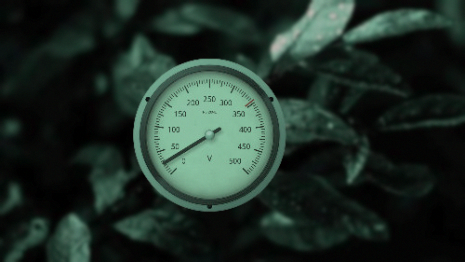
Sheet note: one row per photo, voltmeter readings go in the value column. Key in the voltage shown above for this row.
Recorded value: 25 V
